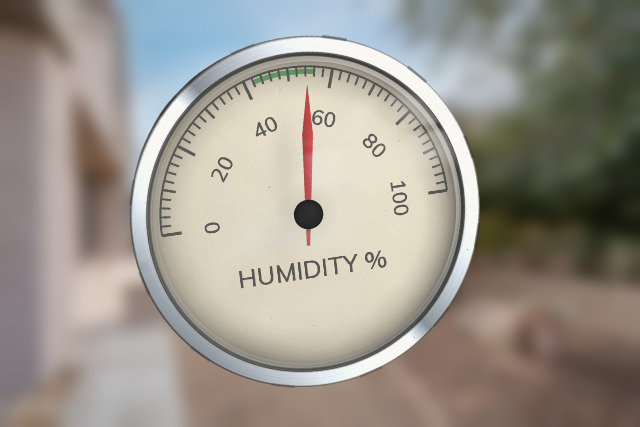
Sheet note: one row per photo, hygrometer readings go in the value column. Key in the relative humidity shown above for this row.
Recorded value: 54 %
